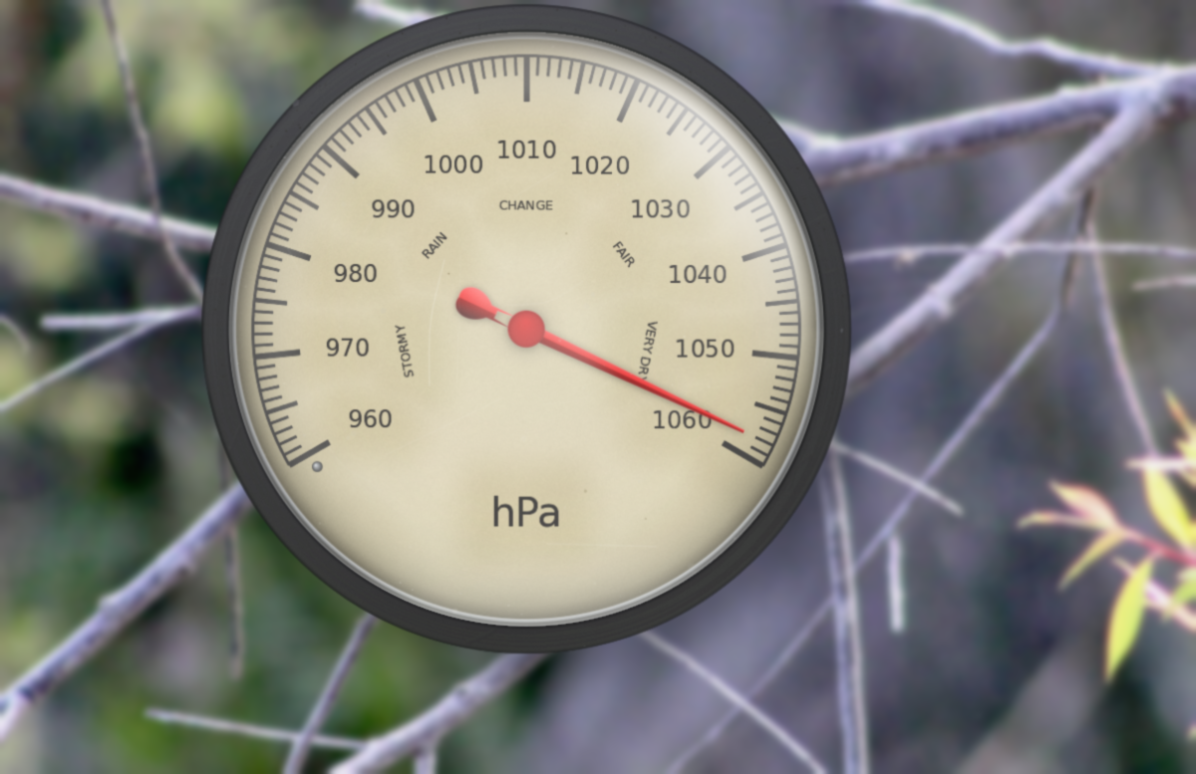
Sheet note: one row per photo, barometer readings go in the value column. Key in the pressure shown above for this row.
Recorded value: 1058 hPa
